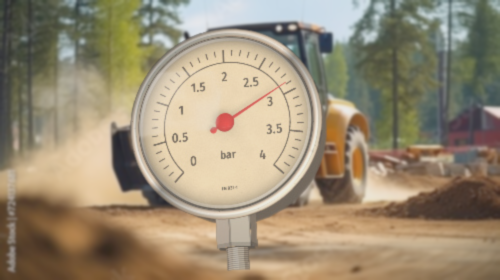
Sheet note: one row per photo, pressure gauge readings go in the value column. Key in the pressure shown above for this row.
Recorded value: 2.9 bar
